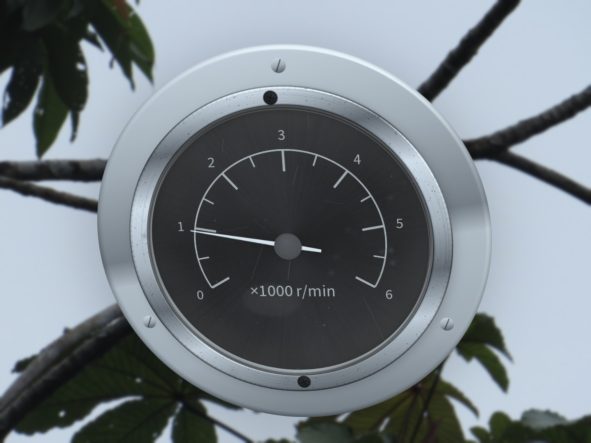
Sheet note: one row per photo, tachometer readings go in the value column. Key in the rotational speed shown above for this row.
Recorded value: 1000 rpm
